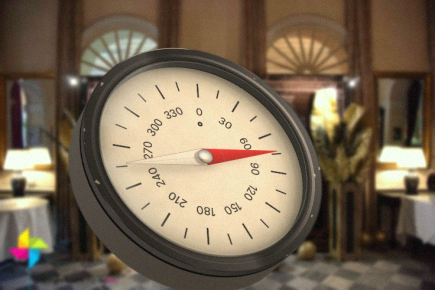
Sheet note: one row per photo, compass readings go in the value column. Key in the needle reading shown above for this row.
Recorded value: 75 °
